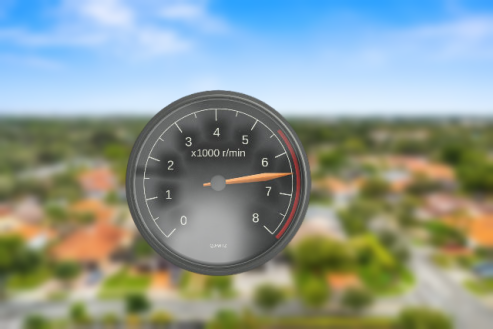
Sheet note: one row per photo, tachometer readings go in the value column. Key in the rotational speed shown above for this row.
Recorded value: 6500 rpm
